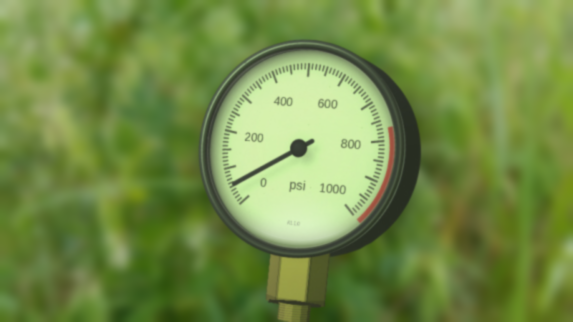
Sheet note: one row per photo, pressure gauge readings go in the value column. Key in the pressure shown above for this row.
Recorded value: 50 psi
